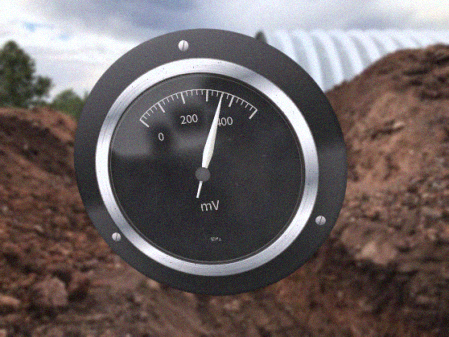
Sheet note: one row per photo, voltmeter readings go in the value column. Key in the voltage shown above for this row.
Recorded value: 360 mV
